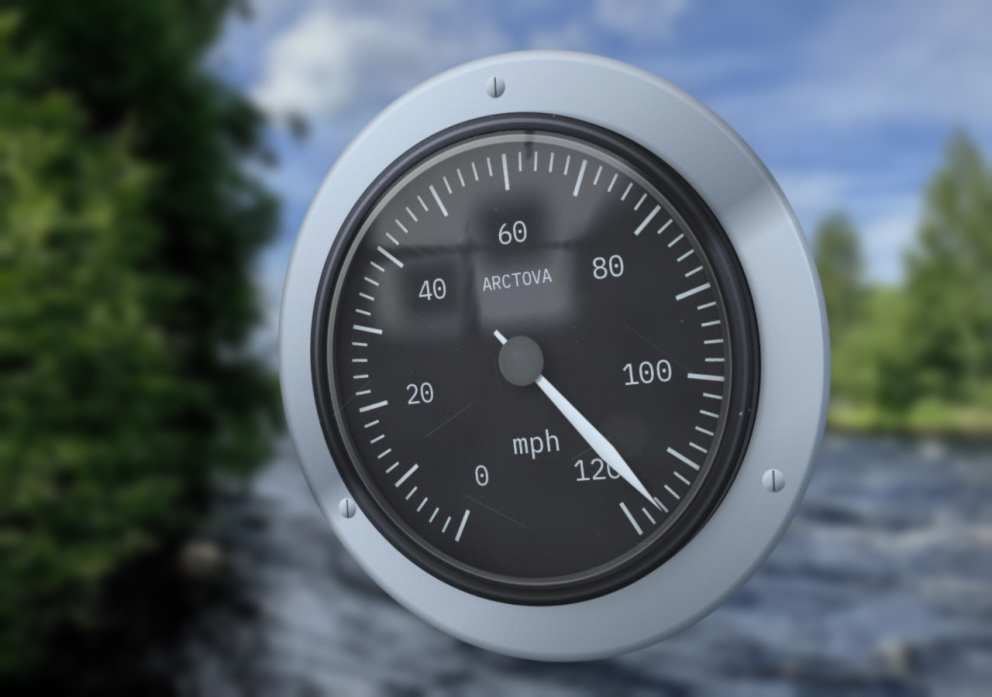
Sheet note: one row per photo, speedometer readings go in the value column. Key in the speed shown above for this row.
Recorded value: 116 mph
